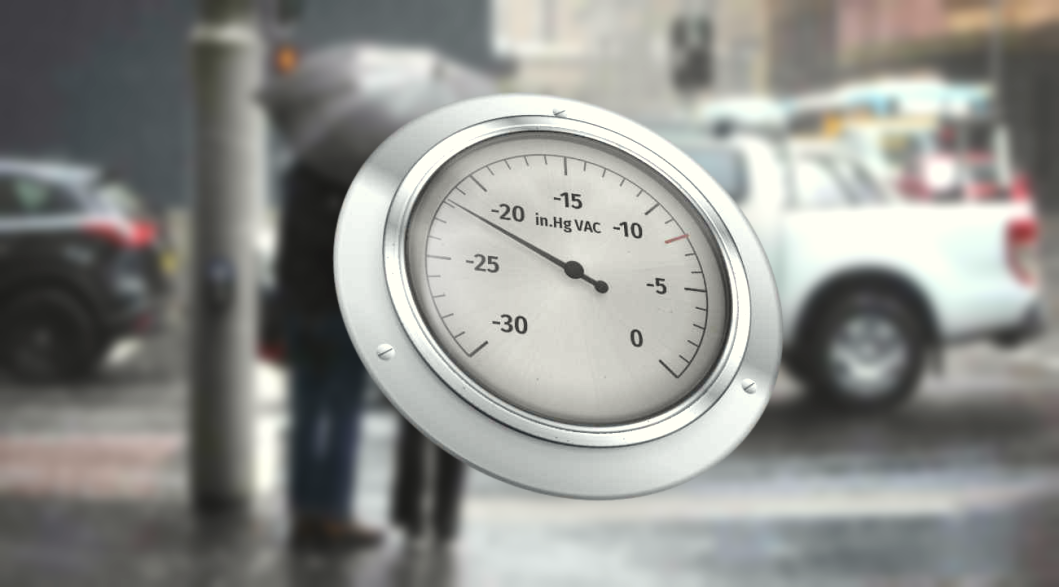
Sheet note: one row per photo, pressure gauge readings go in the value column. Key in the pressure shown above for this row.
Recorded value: -22 inHg
